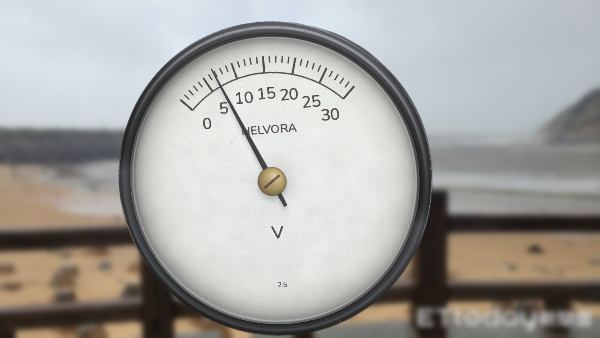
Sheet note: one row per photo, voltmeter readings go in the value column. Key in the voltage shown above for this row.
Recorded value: 7 V
